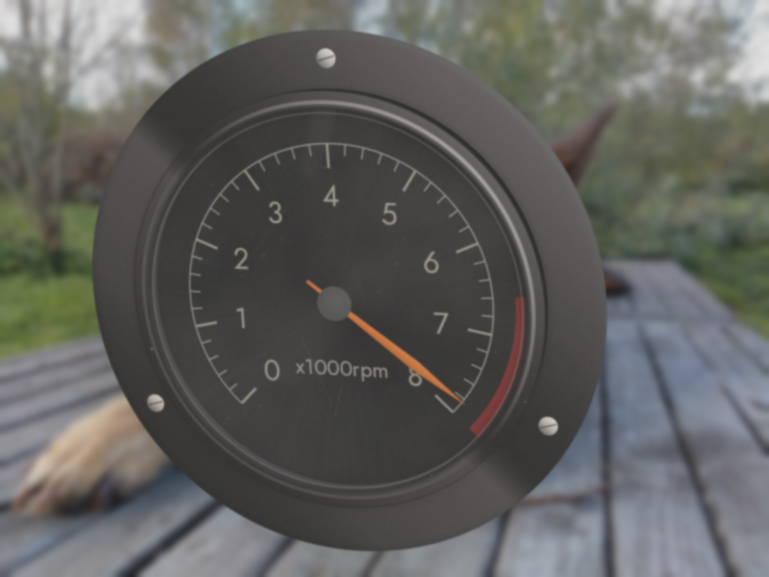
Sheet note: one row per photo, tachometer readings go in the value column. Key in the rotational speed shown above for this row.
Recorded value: 7800 rpm
